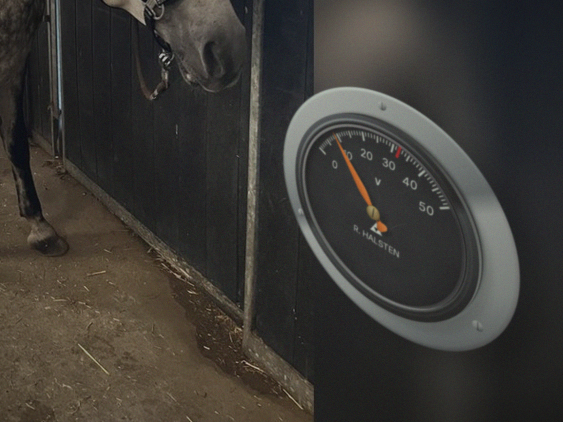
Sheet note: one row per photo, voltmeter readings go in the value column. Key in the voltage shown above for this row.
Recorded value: 10 V
